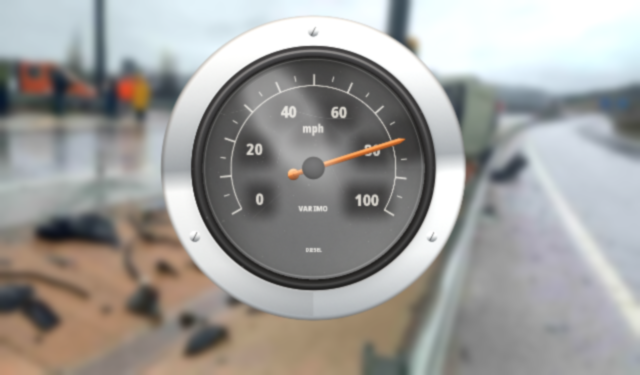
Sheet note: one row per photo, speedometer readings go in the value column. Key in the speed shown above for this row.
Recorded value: 80 mph
